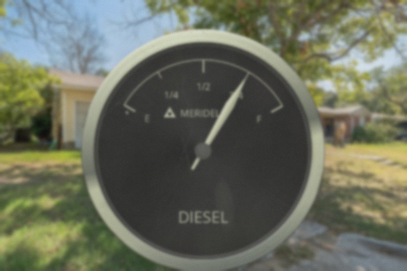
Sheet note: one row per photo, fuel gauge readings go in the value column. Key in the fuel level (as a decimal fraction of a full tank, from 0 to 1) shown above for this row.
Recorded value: 0.75
